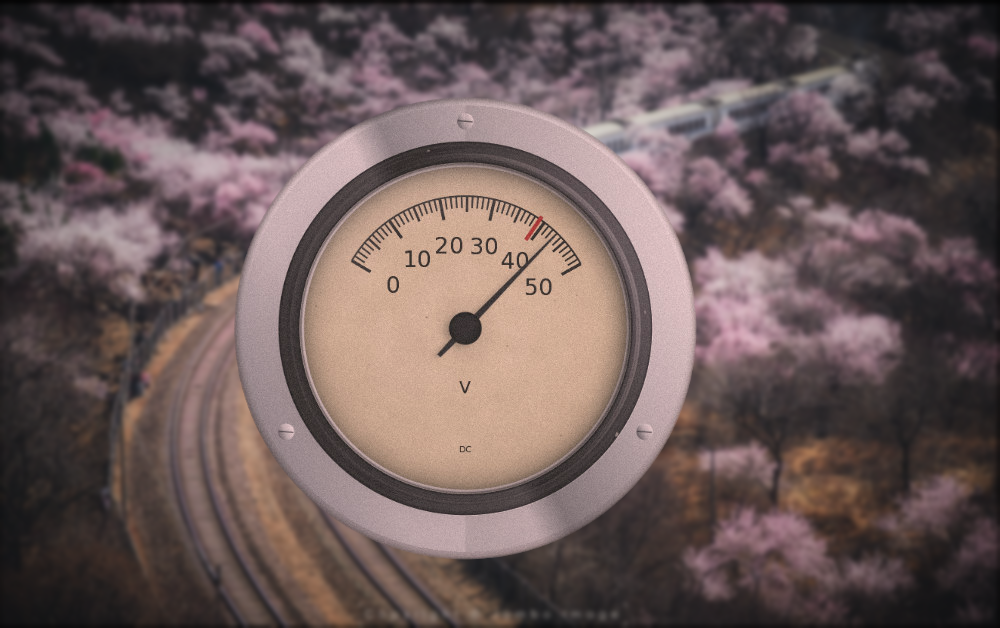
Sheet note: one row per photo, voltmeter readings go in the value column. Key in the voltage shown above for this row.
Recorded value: 43 V
